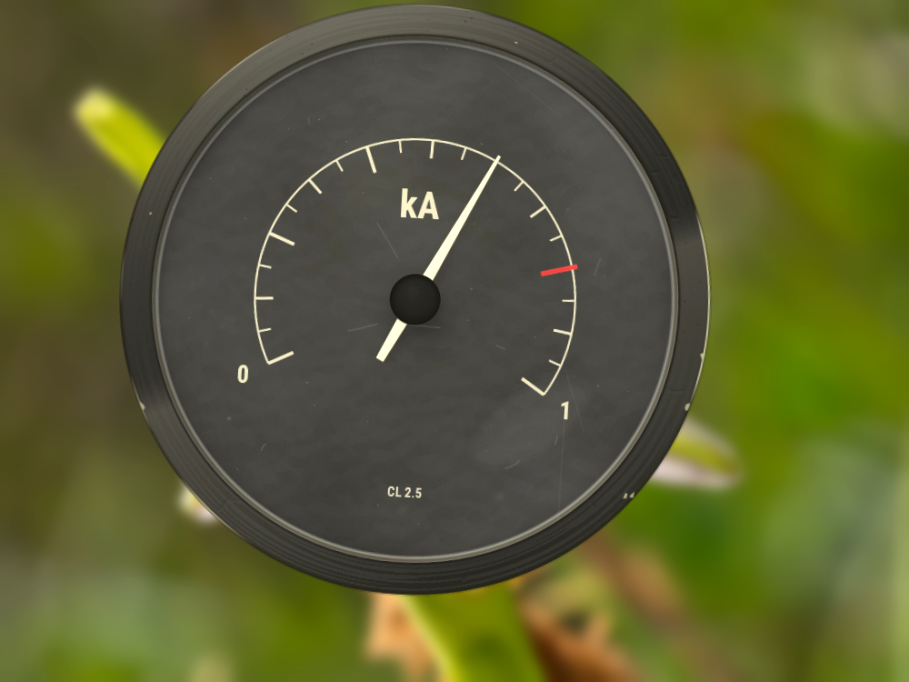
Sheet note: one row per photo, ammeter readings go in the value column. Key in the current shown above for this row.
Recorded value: 0.6 kA
